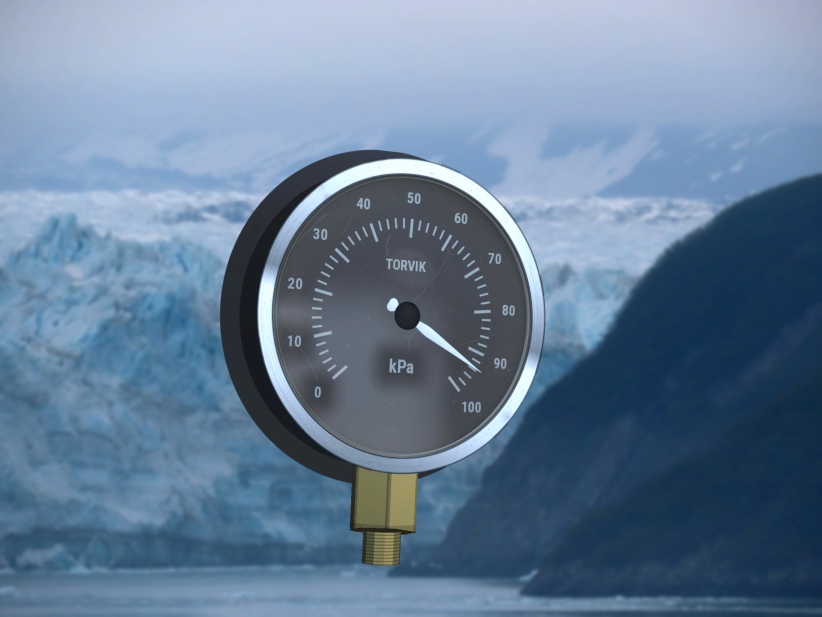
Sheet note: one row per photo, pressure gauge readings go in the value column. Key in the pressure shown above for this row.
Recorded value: 94 kPa
